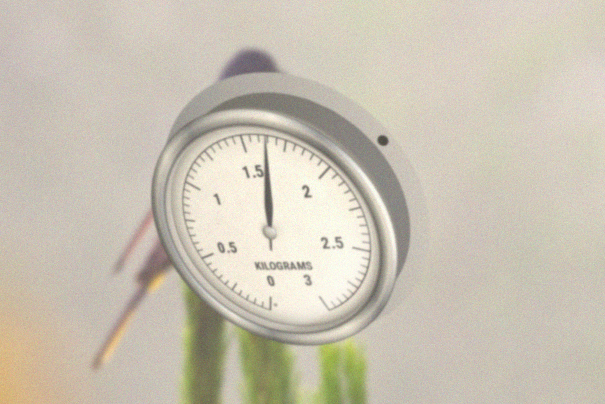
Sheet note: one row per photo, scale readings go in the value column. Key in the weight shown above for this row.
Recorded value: 1.65 kg
